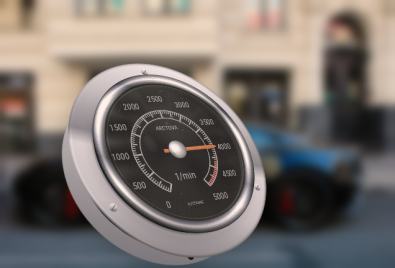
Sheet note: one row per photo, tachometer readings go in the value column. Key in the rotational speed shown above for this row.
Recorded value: 4000 rpm
